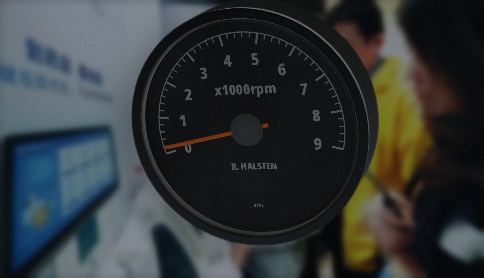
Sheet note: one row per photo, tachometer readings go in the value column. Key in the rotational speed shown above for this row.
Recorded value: 200 rpm
